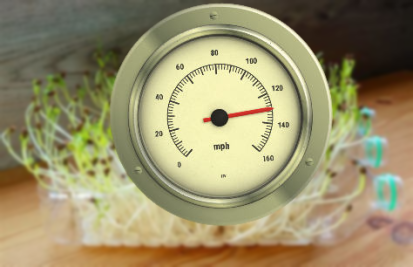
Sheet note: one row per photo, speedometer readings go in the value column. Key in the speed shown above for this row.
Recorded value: 130 mph
